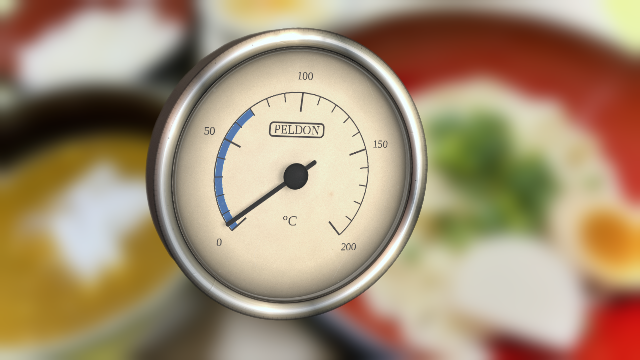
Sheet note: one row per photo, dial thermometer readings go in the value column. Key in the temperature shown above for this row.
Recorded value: 5 °C
